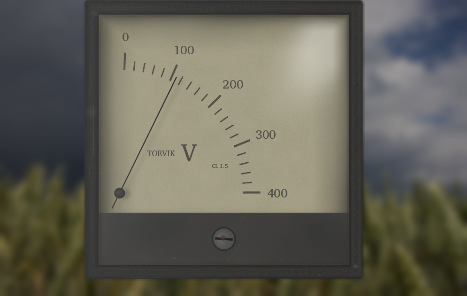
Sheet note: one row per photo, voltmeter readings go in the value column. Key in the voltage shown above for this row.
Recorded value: 110 V
